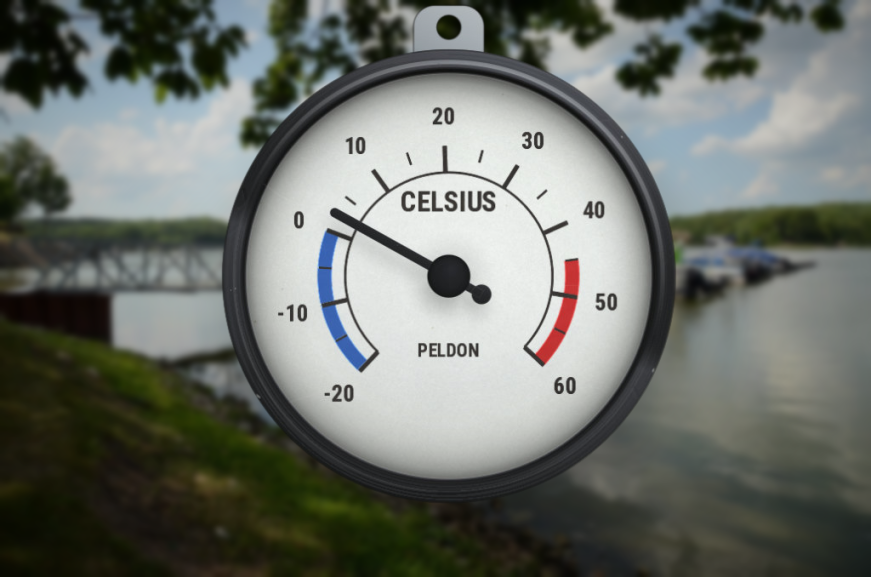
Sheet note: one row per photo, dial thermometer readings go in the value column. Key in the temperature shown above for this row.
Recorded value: 2.5 °C
